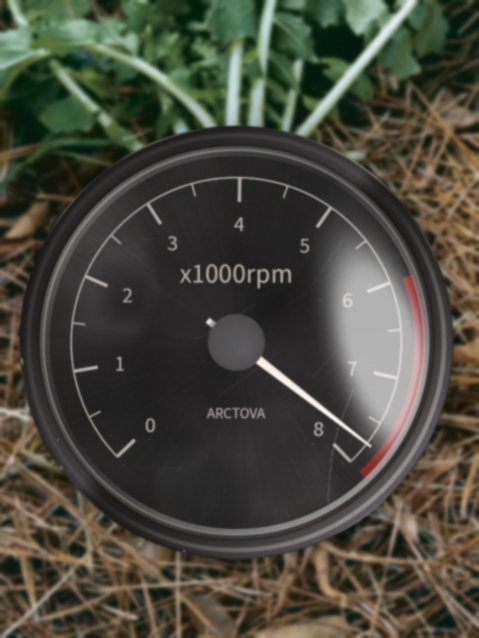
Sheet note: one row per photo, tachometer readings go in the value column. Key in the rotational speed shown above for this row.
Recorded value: 7750 rpm
